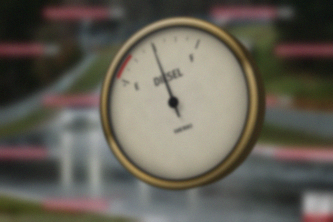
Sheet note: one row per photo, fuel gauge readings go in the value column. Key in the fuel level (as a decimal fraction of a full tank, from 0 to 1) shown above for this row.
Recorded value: 0.5
